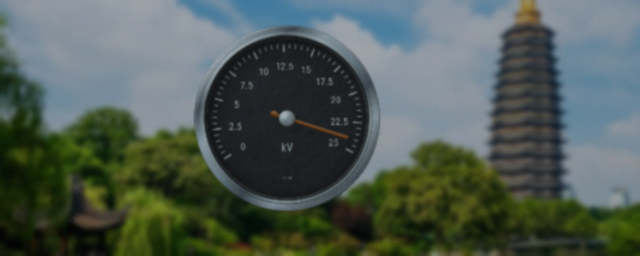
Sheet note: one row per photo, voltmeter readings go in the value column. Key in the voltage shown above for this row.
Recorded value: 24 kV
